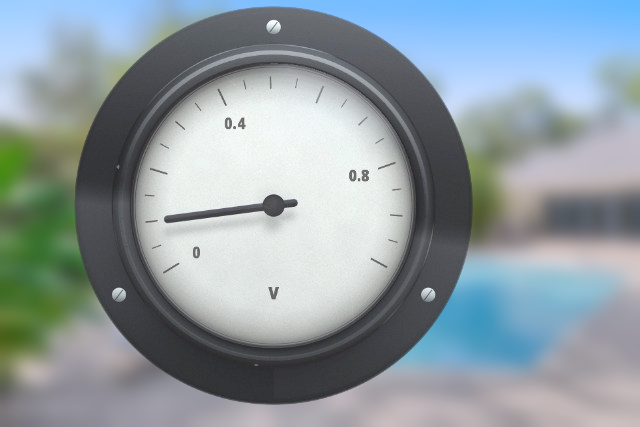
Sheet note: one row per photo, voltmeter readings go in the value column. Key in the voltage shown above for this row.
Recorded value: 0.1 V
